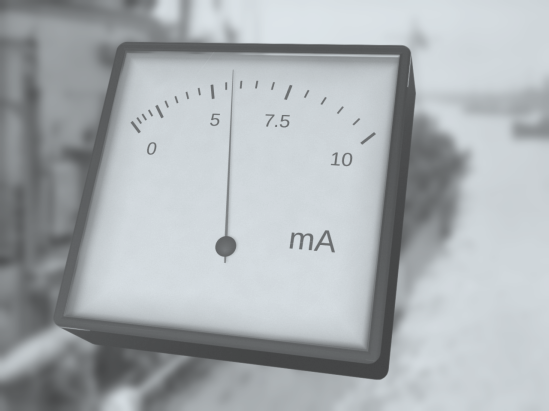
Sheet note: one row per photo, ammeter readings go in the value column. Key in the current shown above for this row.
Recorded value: 5.75 mA
